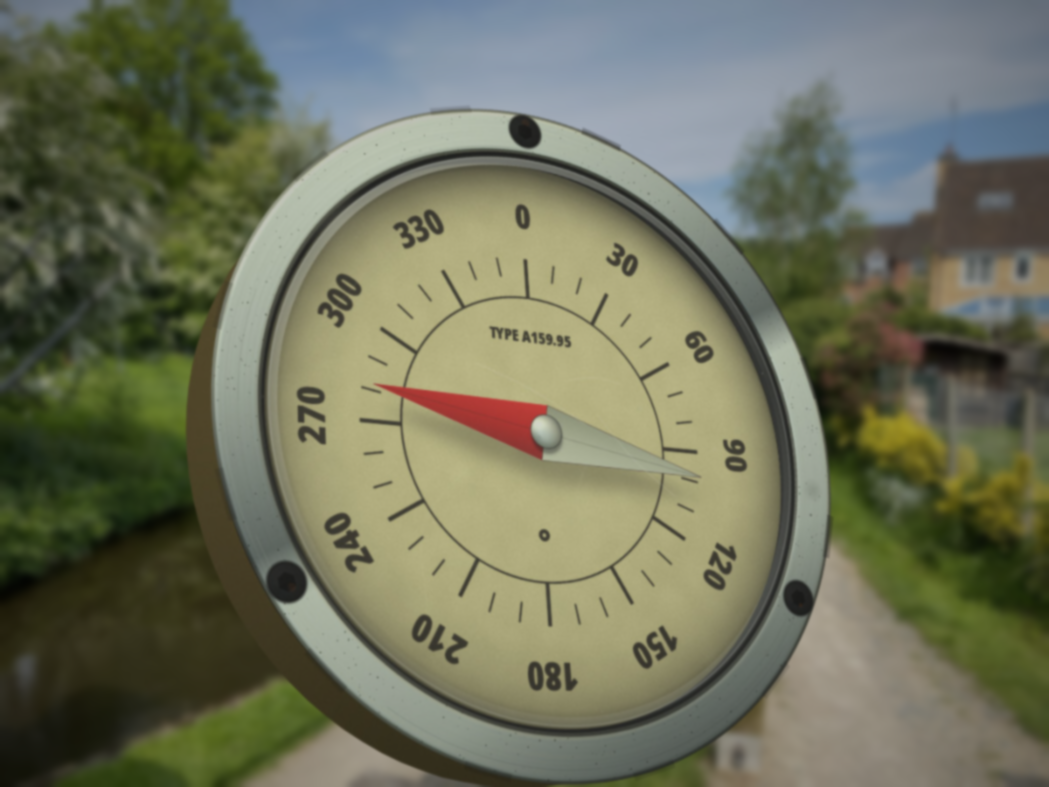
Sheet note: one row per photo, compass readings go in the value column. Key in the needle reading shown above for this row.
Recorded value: 280 °
